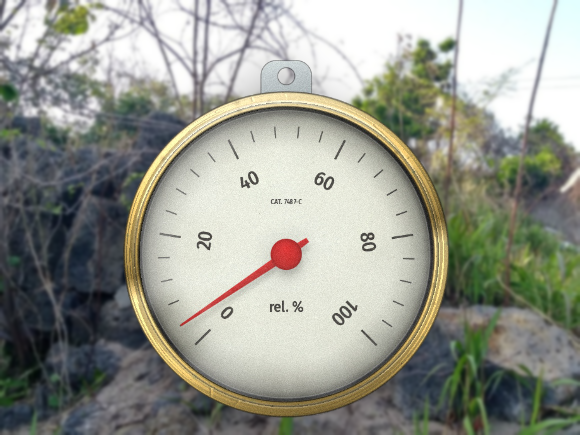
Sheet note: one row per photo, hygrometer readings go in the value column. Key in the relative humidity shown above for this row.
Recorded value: 4 %
